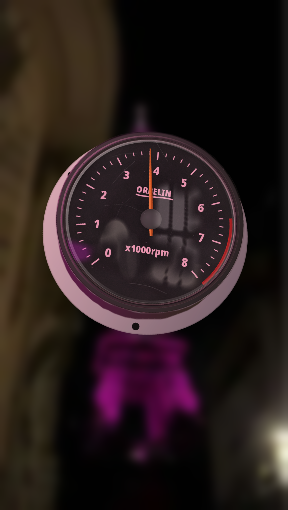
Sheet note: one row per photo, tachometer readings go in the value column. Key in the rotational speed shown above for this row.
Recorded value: 3800 rpm
